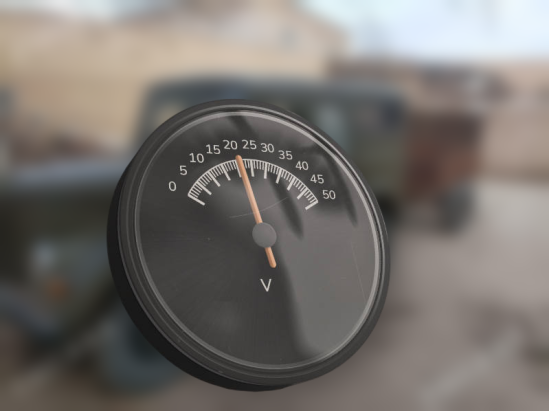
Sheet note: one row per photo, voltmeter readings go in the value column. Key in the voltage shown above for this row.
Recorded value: 20 V
